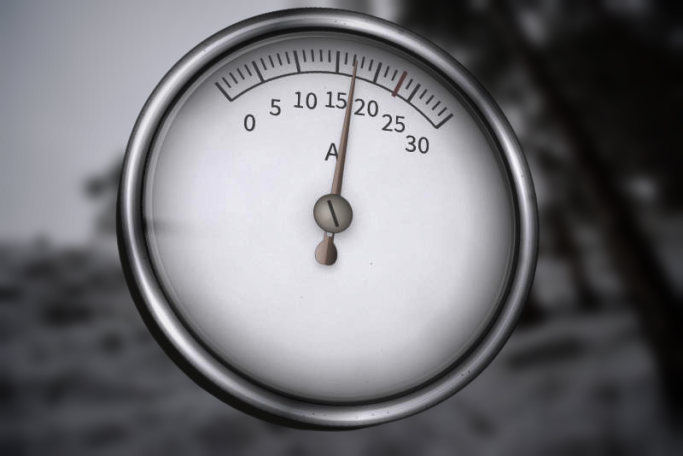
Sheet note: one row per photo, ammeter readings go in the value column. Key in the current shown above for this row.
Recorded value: 17 A
